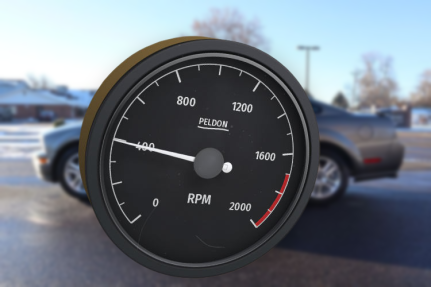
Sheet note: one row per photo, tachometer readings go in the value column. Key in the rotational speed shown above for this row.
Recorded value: 400 rpm
